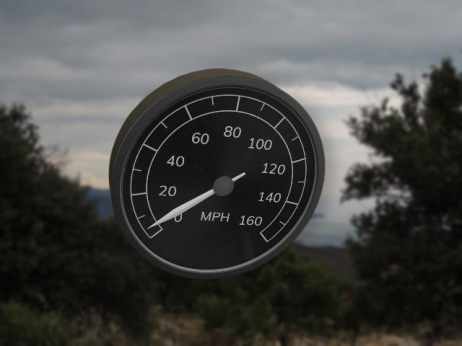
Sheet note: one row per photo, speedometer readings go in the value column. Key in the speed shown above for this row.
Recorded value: 5 mph
